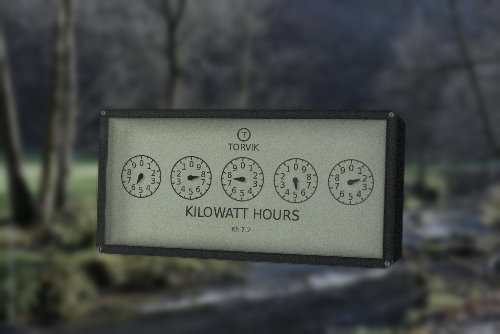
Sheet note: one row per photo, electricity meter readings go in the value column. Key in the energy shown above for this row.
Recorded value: 57752 kWh
